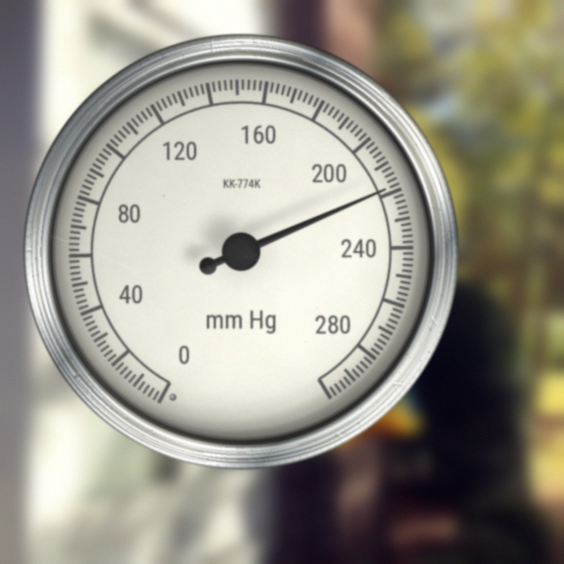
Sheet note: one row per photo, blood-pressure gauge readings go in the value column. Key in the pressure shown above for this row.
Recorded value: 218 mmHg
